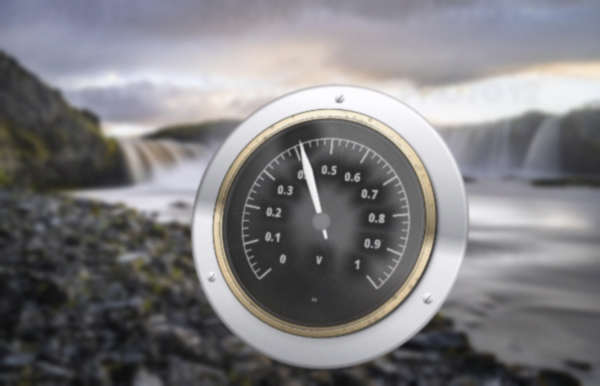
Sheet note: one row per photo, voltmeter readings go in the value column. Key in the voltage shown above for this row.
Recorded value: 0.42 V
